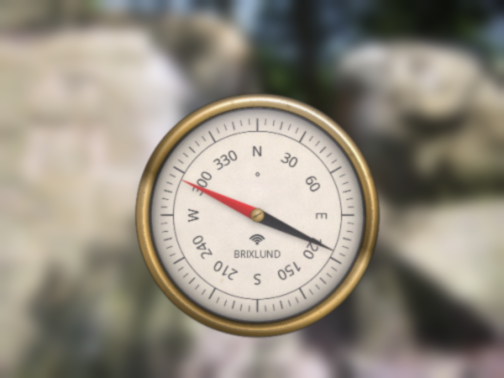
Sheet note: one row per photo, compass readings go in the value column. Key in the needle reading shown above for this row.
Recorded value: 295 °
